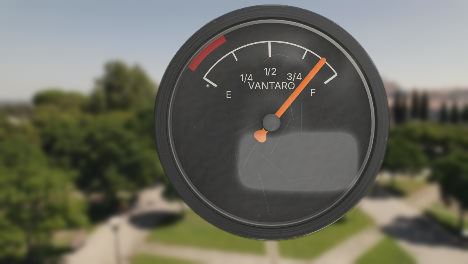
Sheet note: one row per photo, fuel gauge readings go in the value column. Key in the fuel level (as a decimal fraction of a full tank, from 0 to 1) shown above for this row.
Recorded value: 0.875
